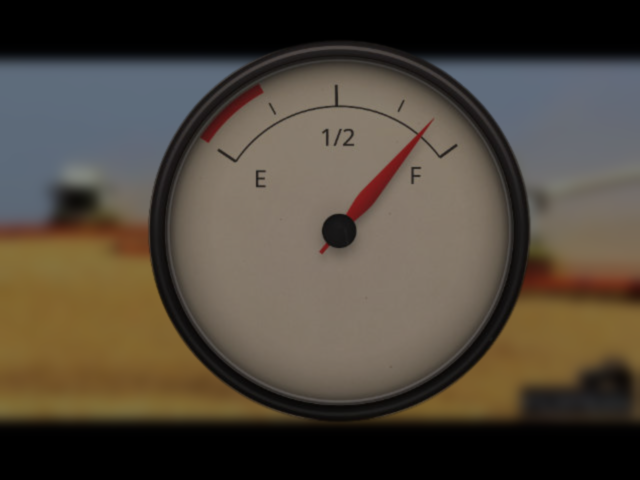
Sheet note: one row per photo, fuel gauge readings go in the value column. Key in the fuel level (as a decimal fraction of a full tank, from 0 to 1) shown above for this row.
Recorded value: 0.875
